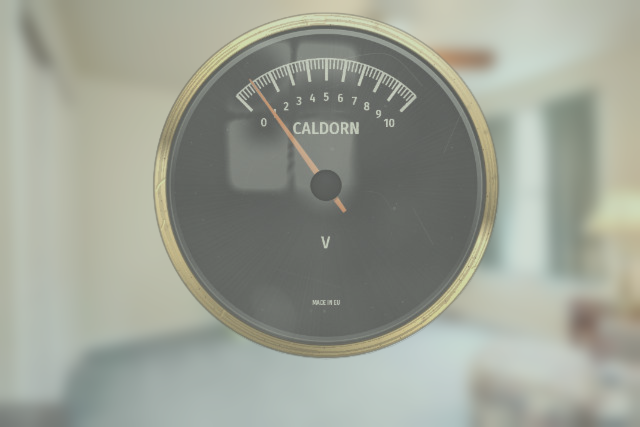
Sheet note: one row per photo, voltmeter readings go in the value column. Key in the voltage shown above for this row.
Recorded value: 1 V
